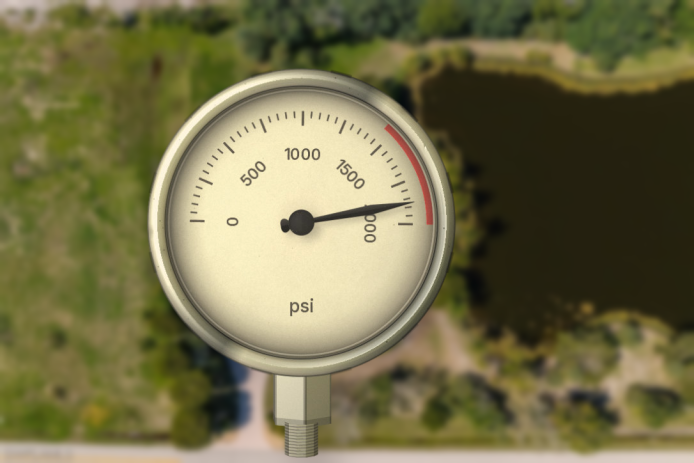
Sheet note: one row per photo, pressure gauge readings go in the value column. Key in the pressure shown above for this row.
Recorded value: 1875 psi
